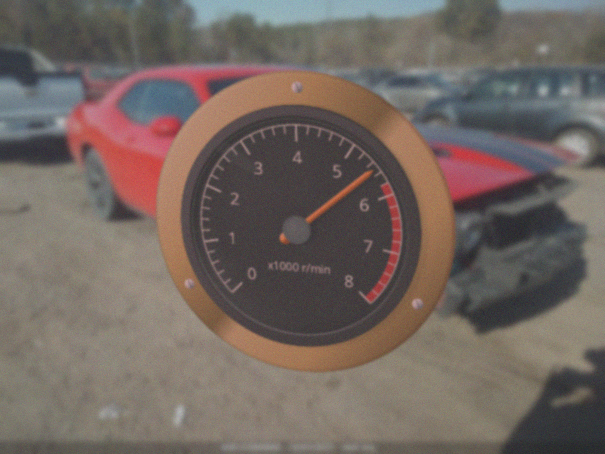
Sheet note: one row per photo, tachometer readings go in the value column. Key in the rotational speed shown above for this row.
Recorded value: 5500 rpm
